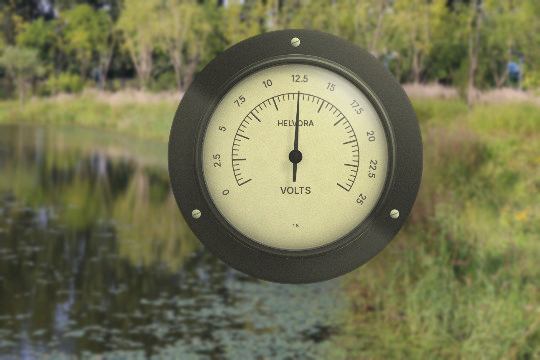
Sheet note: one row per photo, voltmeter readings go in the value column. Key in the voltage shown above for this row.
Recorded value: 12.5 V
